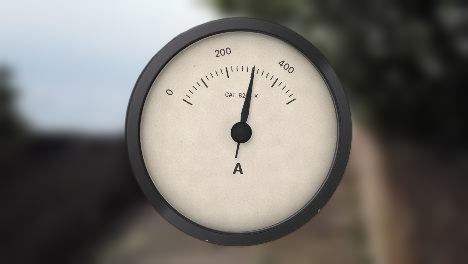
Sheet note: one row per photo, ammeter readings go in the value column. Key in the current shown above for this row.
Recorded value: 300 A
